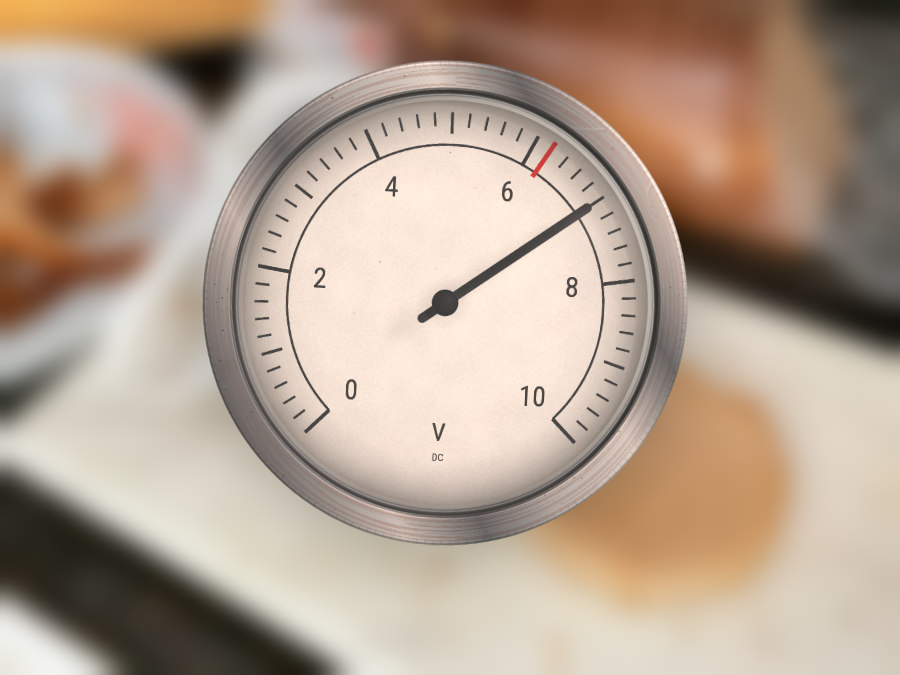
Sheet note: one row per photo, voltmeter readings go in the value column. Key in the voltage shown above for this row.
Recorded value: 7 V
